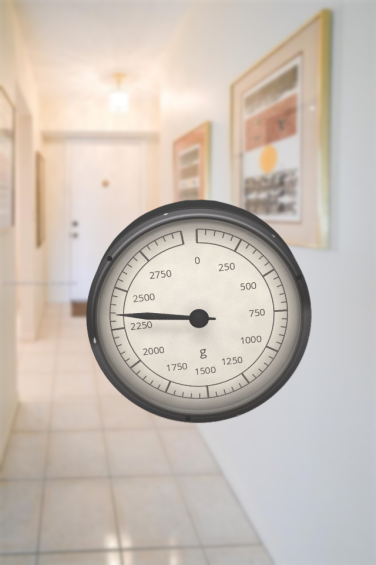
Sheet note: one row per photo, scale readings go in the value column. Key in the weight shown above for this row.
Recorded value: 2350 g
